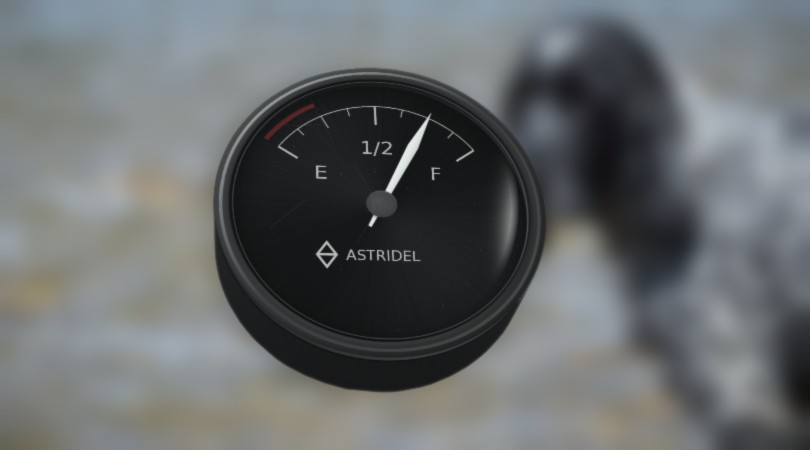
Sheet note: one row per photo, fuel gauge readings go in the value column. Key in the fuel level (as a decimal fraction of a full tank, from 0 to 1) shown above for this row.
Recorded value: 0.75
